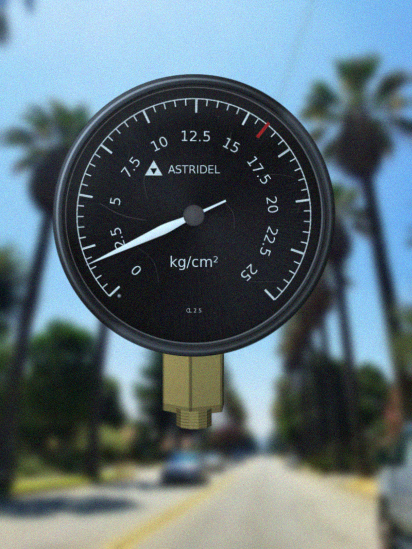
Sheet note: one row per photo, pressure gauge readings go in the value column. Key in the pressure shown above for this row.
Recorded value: 1.75 kg/cm²
